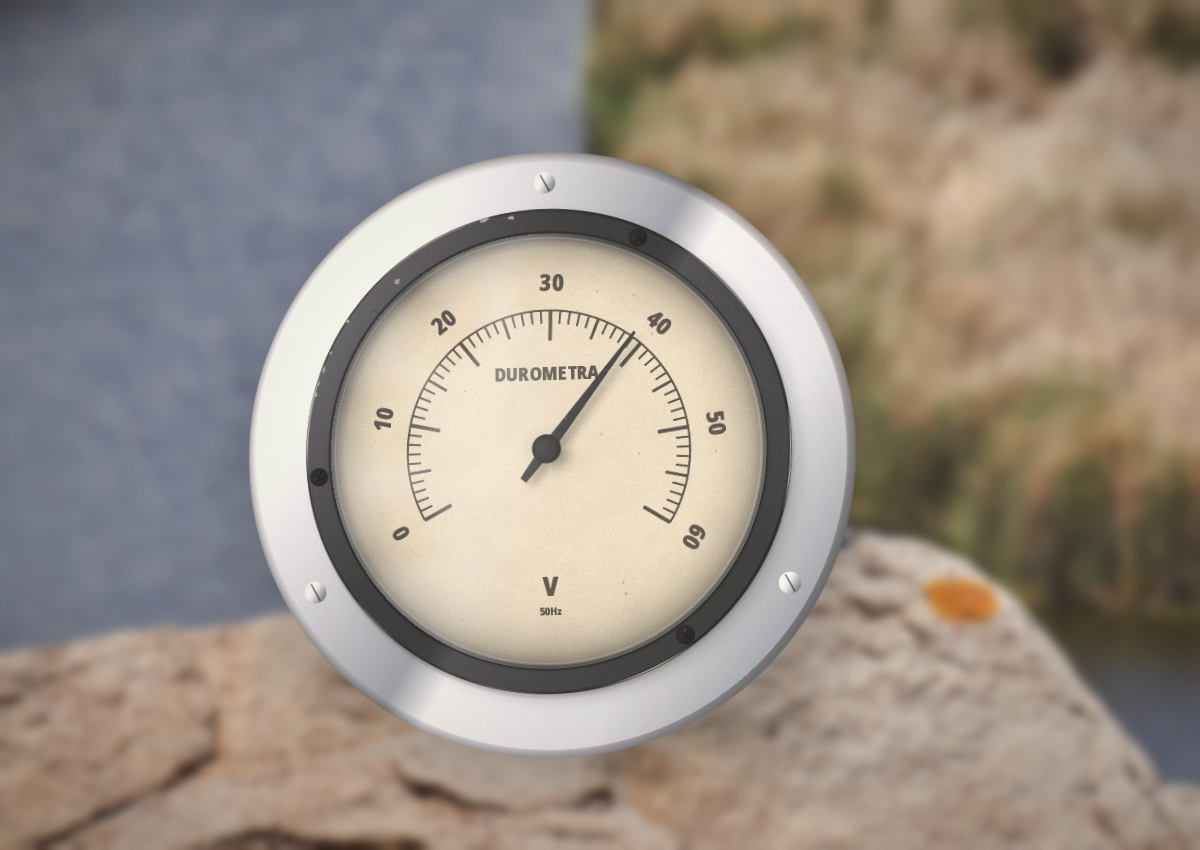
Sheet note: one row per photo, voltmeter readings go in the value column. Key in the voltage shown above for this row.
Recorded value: 39 V
